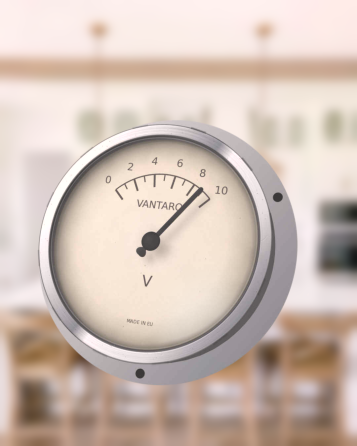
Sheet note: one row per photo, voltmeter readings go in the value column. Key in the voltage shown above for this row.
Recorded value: 9 V
